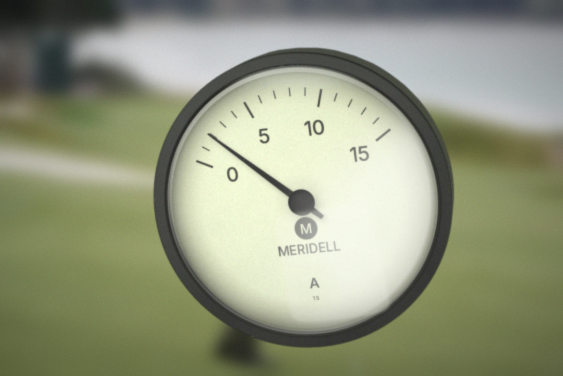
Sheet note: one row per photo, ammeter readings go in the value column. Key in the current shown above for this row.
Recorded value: 2 A
